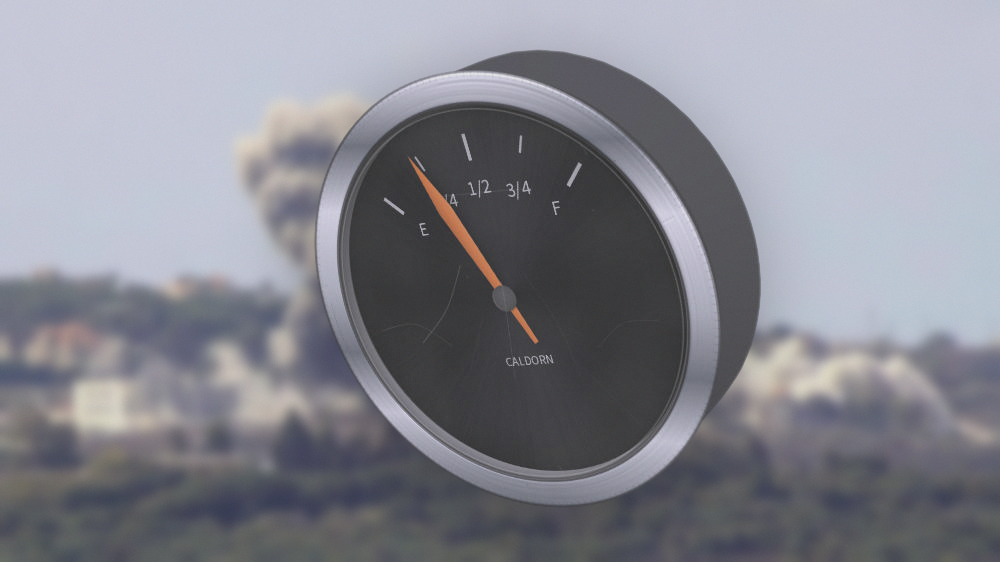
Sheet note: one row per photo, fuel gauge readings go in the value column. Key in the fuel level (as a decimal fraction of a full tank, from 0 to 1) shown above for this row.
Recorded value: 0.25
